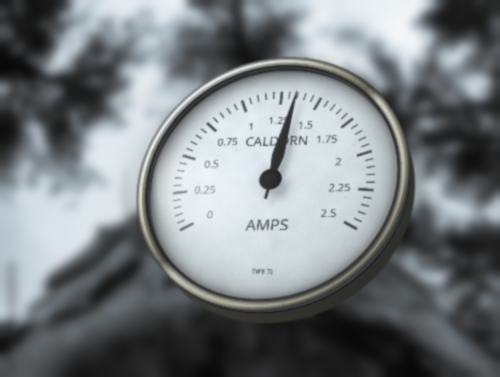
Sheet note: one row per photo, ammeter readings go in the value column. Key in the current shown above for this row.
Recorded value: 1.35 A
